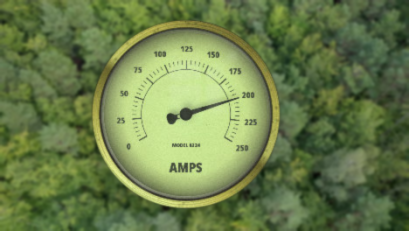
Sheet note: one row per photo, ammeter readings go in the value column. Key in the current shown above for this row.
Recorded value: 200 A
